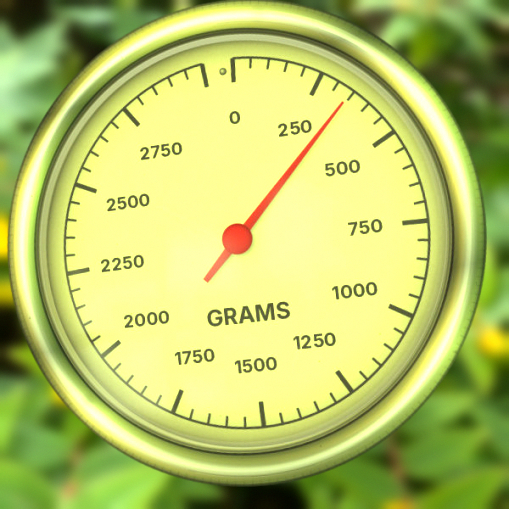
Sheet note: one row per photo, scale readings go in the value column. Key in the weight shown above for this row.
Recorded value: 350 g
